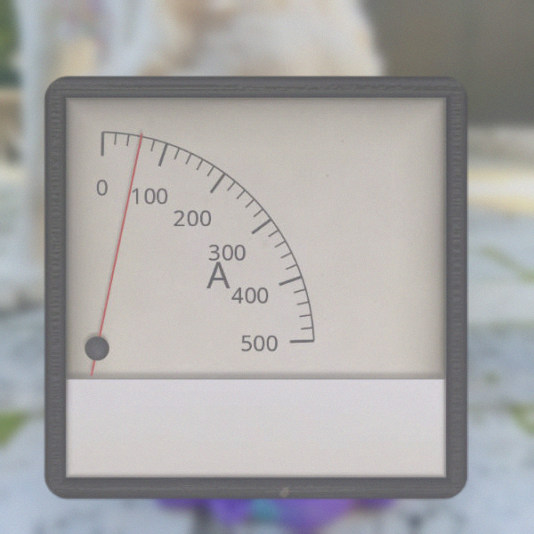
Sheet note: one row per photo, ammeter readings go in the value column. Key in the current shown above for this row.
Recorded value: 60 A
